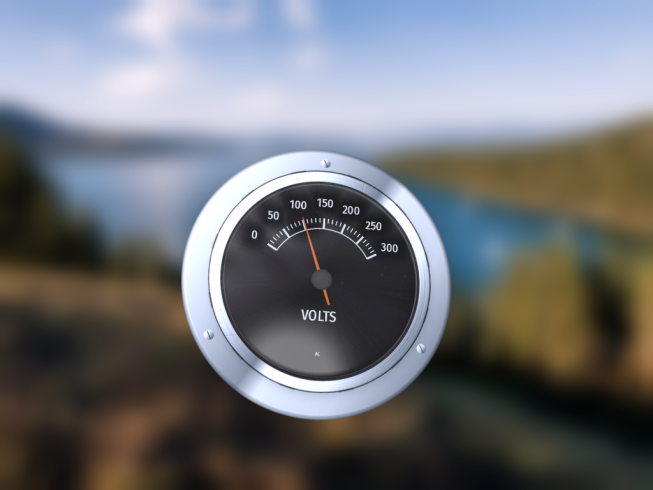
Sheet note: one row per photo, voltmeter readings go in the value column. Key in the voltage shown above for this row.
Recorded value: 100 V
